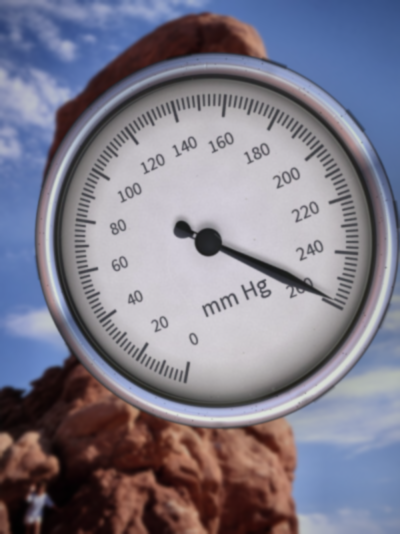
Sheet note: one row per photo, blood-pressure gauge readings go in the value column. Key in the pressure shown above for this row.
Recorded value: 258 mmHg
